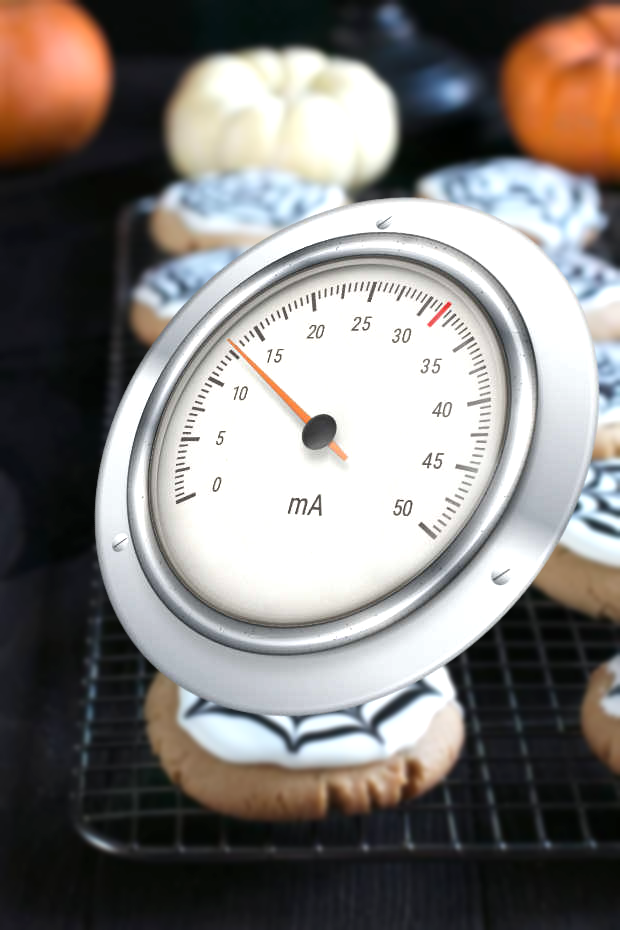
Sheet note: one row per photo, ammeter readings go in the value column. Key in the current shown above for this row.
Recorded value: 13 mA
